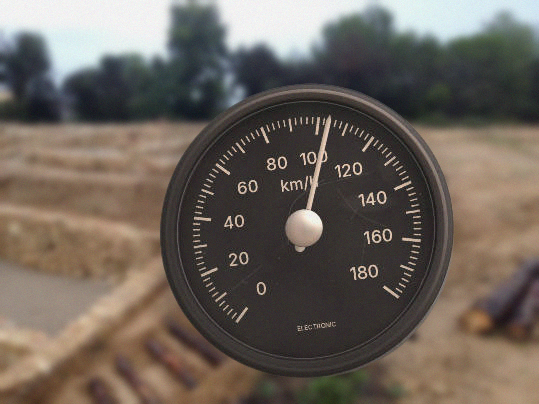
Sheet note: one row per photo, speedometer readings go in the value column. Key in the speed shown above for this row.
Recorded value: 104 km/h
